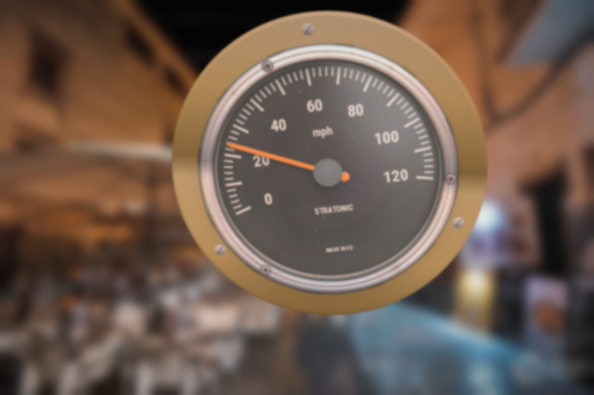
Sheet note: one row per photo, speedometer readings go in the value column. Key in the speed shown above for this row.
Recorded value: 24 mph
